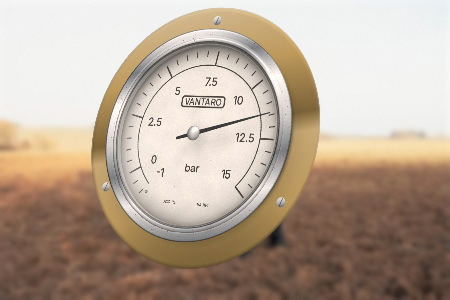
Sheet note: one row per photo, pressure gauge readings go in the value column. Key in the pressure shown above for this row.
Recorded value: 11.5 bar
